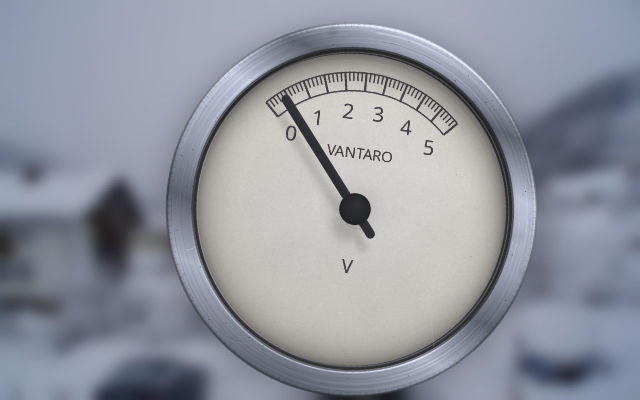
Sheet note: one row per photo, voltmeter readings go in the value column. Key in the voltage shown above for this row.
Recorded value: 0.4 V
